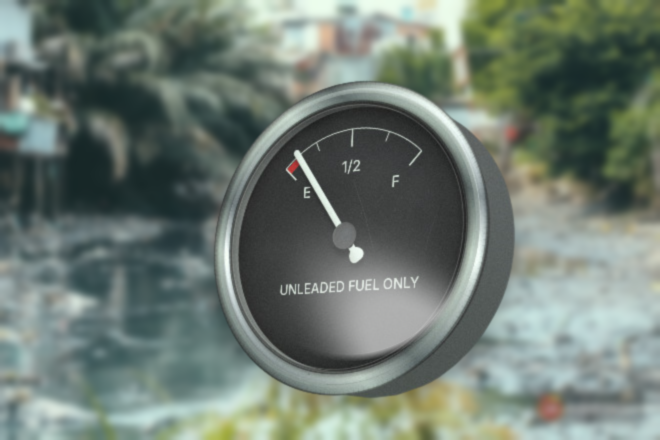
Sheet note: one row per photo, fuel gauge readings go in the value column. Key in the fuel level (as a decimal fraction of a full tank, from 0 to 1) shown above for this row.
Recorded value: 0.125
